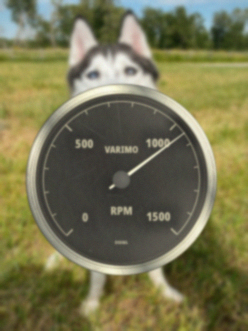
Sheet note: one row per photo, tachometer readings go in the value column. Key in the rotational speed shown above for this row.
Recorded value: 1050 rpm
